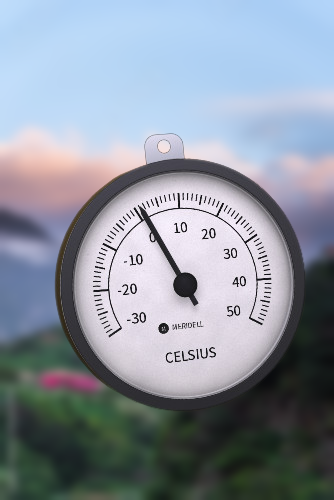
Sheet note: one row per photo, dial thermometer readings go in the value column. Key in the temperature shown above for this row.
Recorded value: 1 °C
